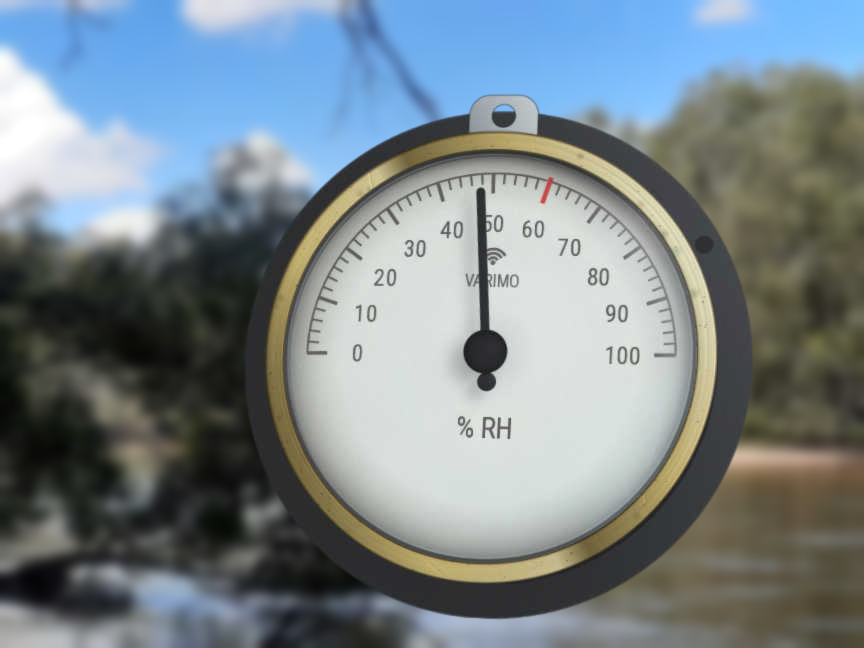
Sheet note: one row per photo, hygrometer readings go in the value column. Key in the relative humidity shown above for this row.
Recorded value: 48 %
